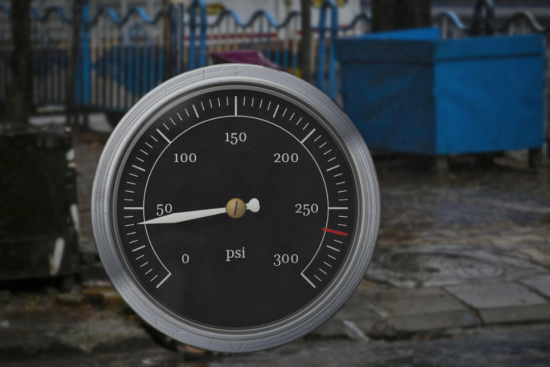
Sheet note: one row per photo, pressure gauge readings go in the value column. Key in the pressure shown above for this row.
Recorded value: 40 psi
